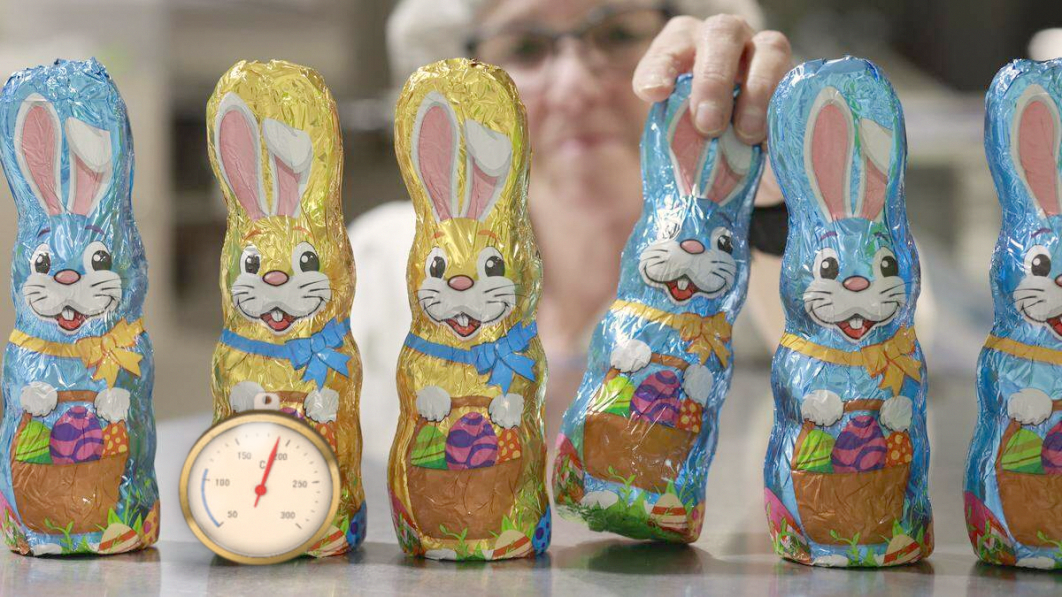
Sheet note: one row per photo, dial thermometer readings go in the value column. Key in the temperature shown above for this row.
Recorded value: 190 °C
